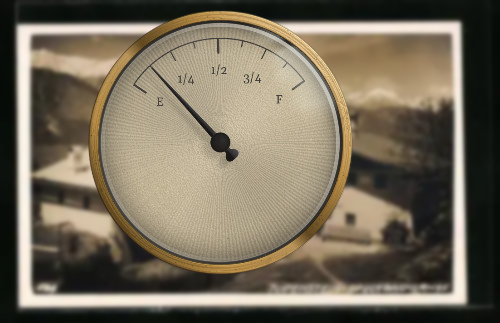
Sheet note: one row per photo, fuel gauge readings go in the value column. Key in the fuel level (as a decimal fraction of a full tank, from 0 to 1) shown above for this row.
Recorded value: 0.125
